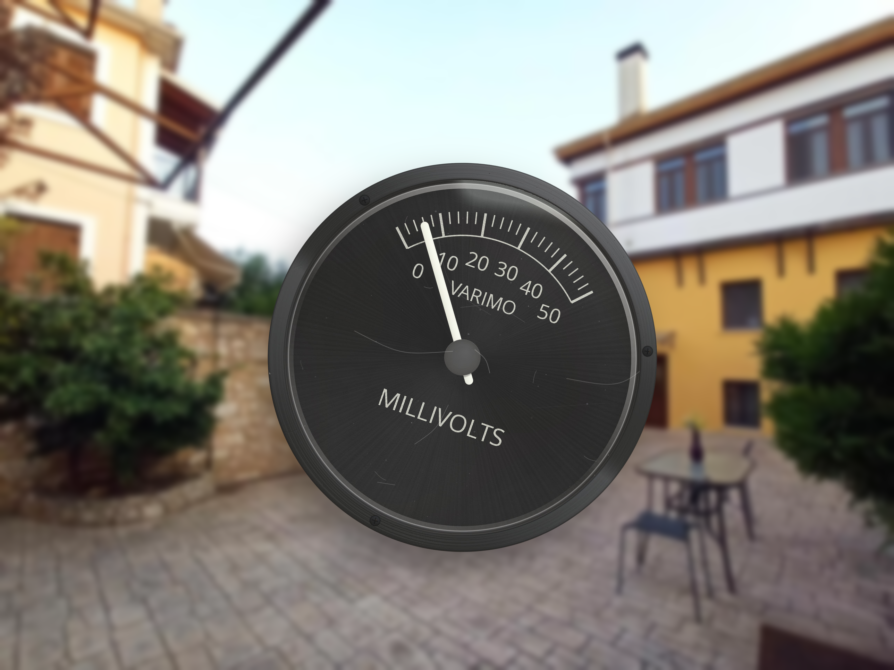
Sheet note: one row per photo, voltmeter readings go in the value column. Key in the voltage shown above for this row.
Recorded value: 6 mV
